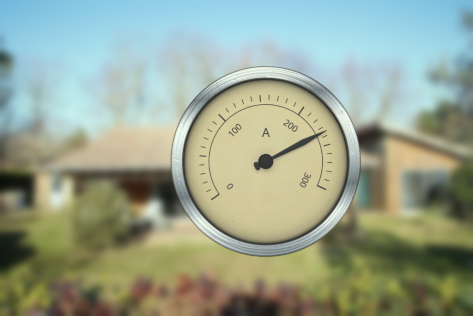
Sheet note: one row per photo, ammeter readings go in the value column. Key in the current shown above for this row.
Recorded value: 235 A
